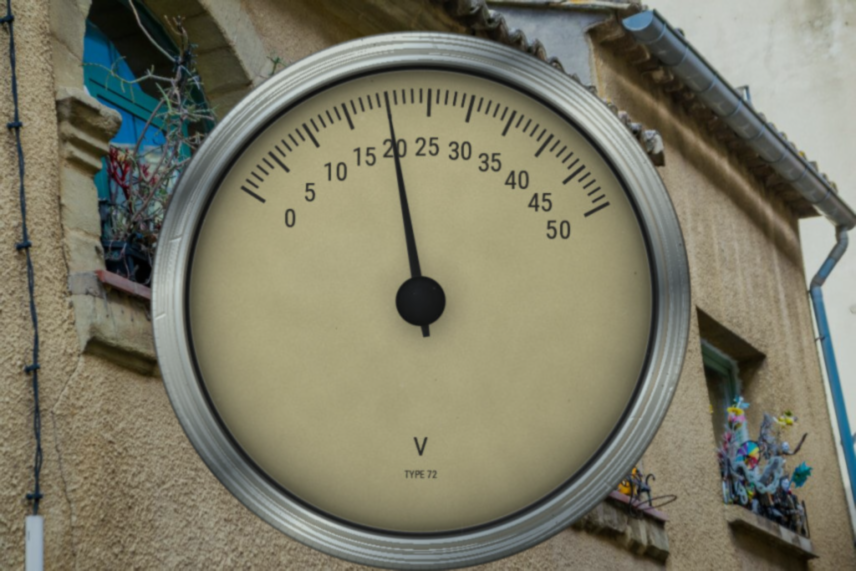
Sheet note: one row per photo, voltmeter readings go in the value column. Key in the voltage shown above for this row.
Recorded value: 20 V
